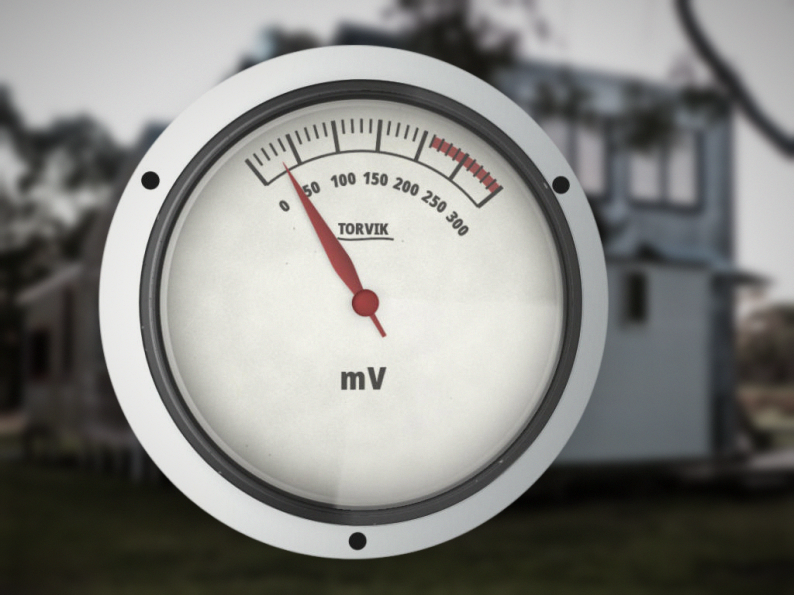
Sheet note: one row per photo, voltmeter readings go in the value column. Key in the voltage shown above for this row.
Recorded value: 30 mV
